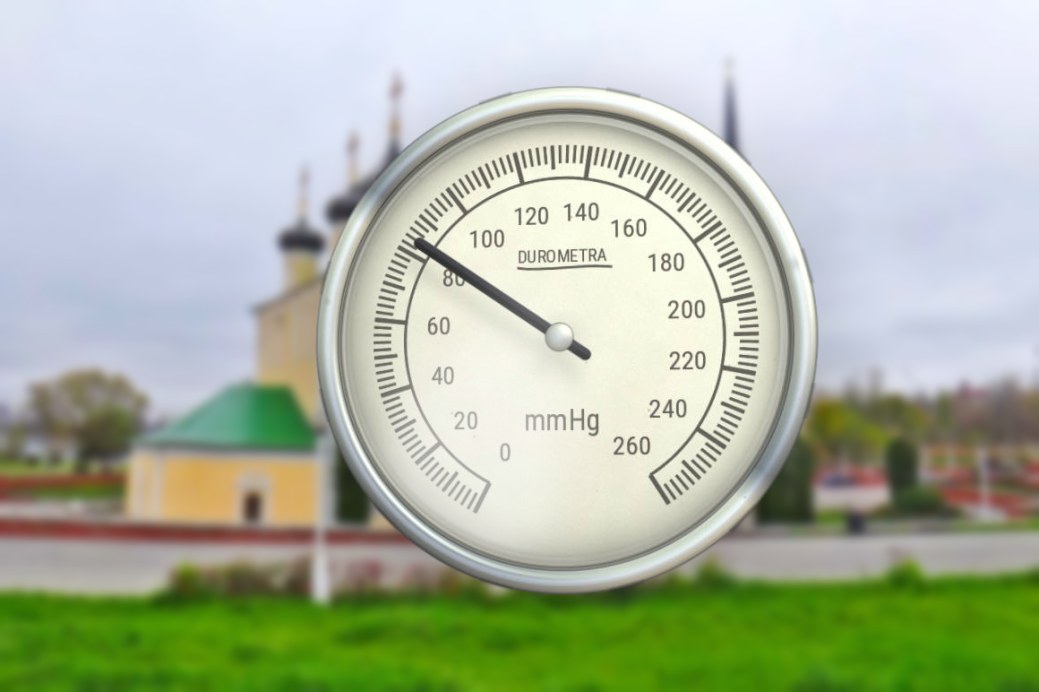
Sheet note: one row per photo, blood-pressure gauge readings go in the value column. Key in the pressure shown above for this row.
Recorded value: 84 mmHg
